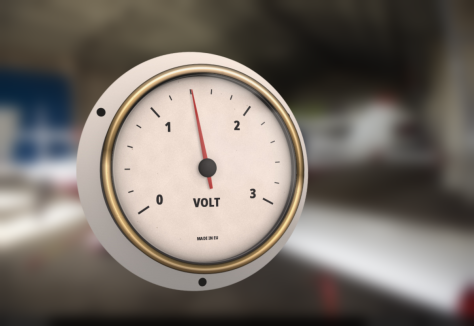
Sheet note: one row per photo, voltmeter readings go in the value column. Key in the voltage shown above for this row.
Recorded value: 1.4 V
